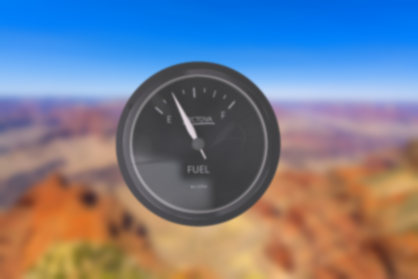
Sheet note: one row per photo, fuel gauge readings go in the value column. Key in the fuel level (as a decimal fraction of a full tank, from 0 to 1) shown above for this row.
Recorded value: 0.25
